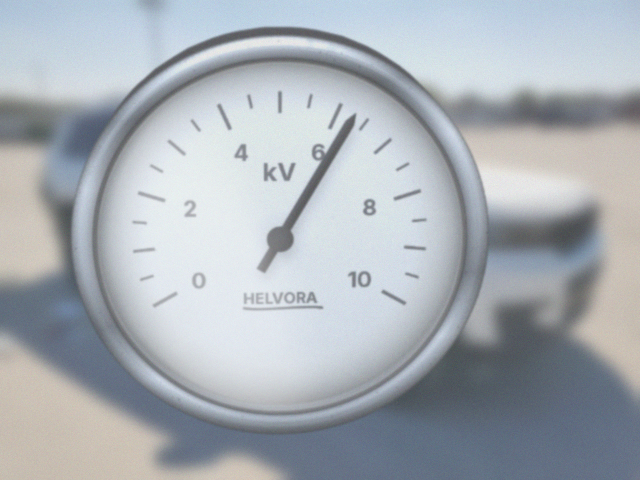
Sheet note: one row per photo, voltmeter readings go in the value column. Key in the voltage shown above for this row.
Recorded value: 6.25 kV
